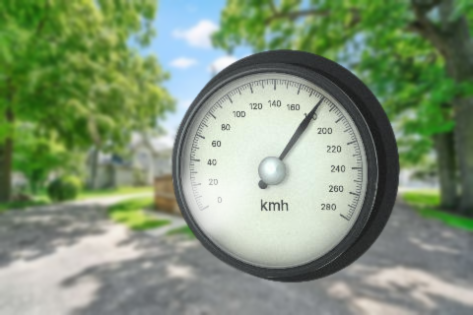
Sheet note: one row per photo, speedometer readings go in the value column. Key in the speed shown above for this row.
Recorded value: 180 km/h
